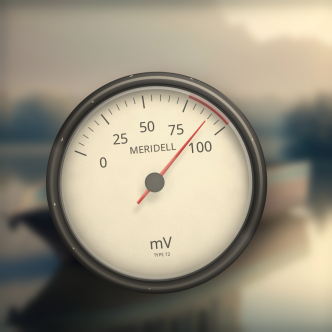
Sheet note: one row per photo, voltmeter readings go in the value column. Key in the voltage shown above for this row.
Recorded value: 90 mV
